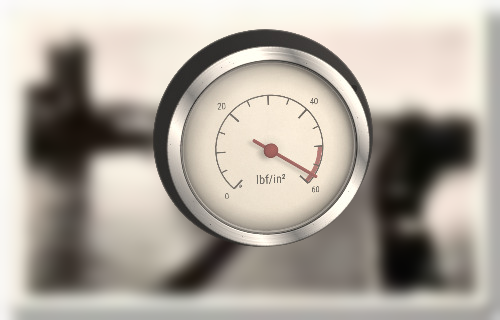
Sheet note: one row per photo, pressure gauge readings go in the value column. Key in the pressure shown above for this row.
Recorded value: 57.5 psi
